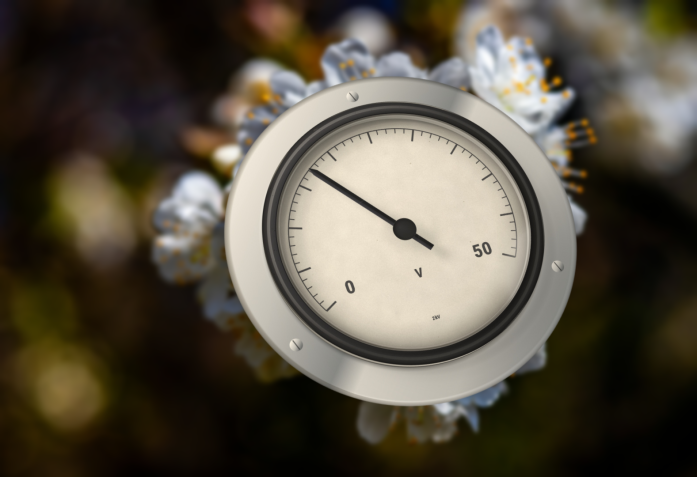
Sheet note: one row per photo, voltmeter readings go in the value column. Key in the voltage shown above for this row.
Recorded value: 17 V
